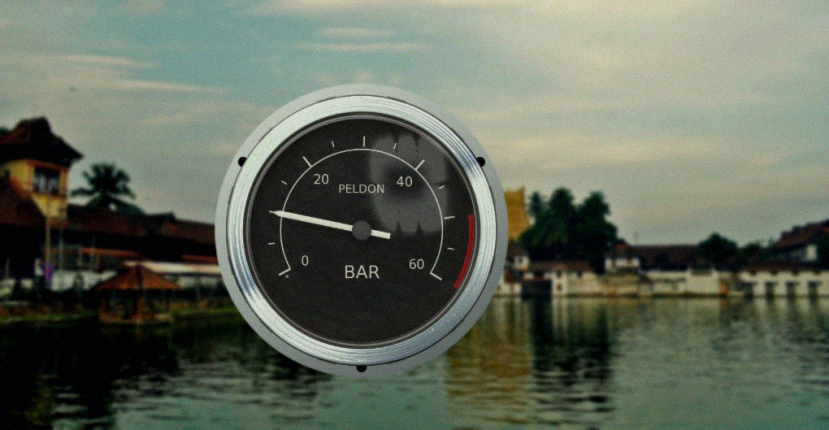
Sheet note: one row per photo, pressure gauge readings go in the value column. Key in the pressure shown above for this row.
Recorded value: 10 bar
